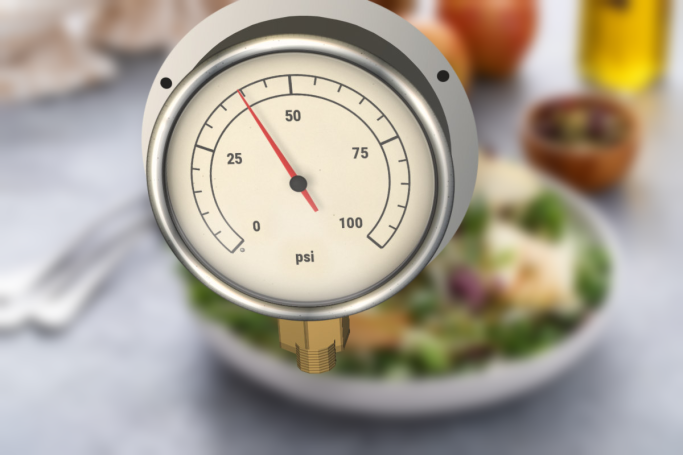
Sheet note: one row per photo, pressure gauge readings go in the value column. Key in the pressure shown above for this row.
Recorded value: 40 psi
